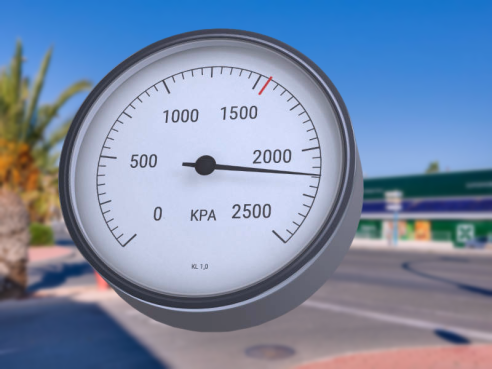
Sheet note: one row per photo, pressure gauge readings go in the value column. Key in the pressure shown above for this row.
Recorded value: 2150 kPa
